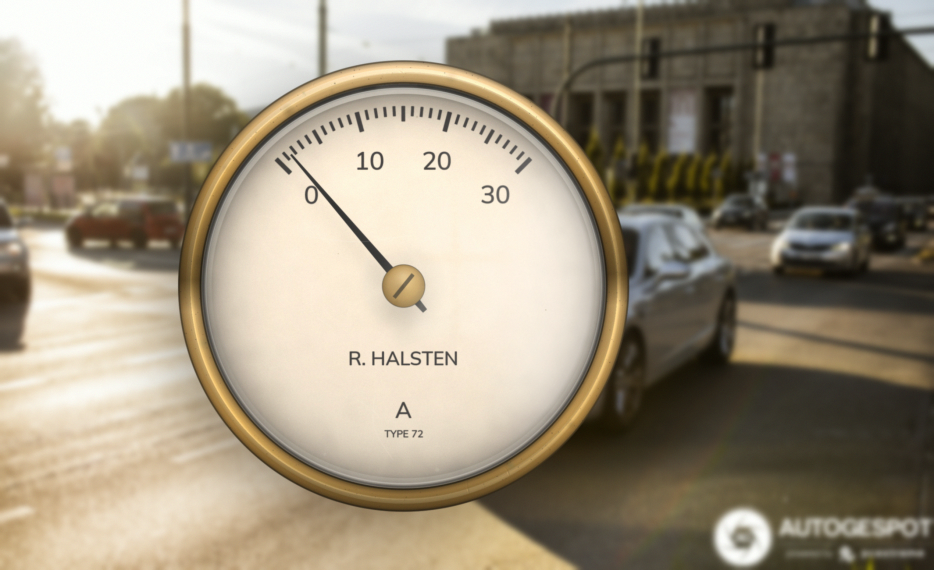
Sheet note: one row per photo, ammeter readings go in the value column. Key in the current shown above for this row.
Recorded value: 1.5 A
